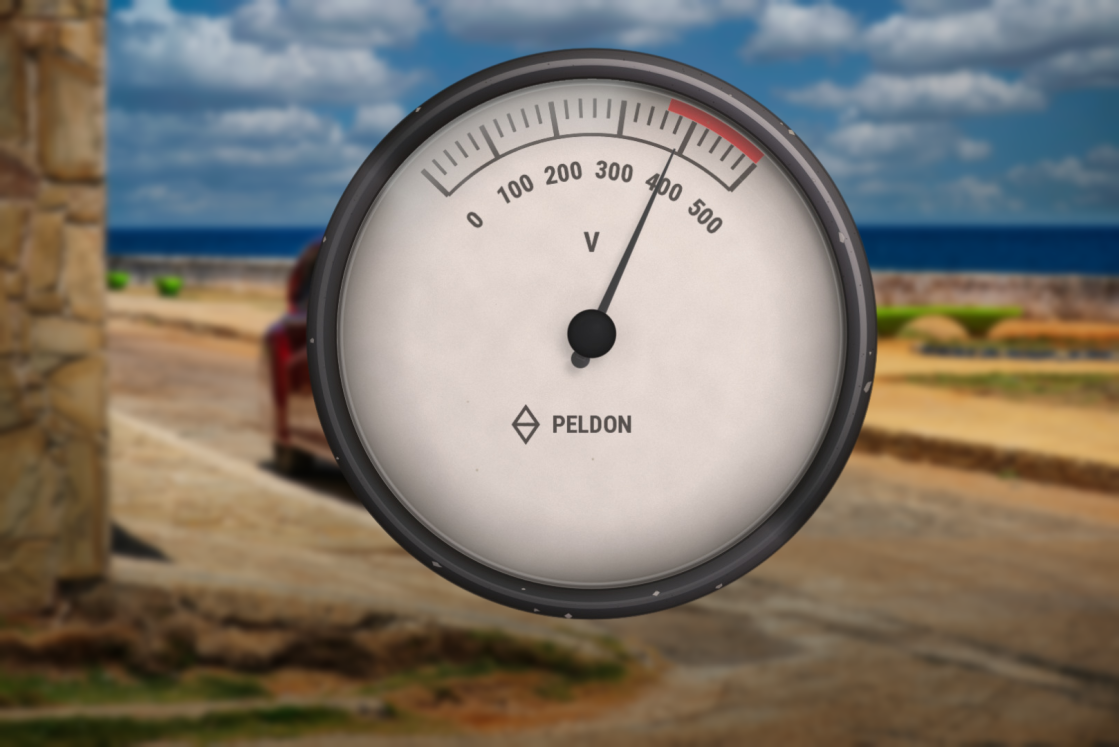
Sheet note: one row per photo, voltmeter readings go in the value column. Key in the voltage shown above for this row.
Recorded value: 390 V
